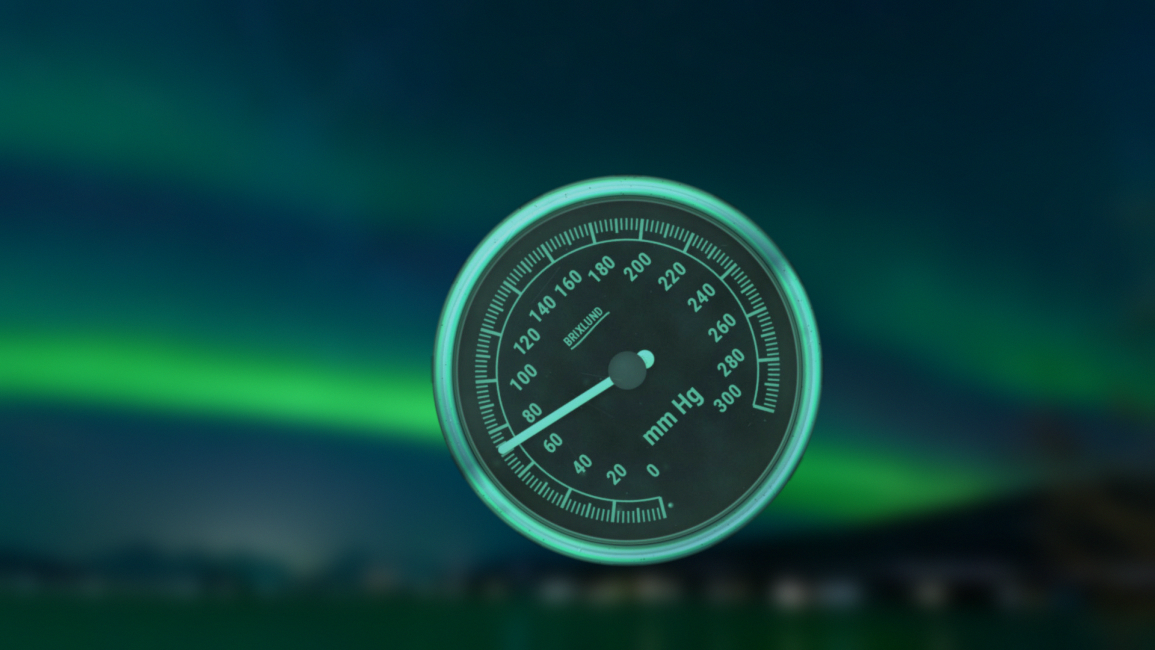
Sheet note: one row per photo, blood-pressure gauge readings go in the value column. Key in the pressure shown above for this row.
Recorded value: 72 mmHg
